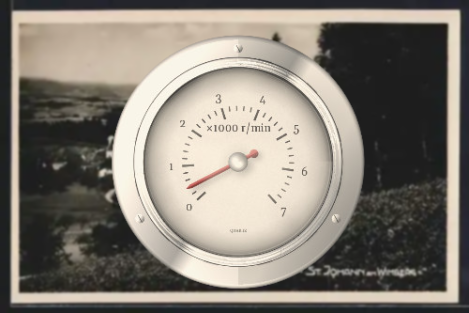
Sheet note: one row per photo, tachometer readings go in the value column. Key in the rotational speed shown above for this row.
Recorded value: 400 rpm
